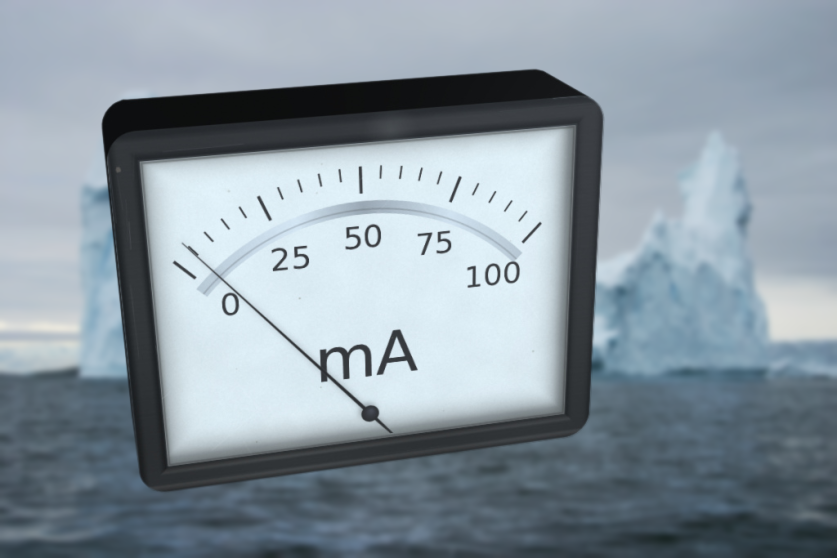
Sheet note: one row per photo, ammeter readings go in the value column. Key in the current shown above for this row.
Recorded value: 5 mA
